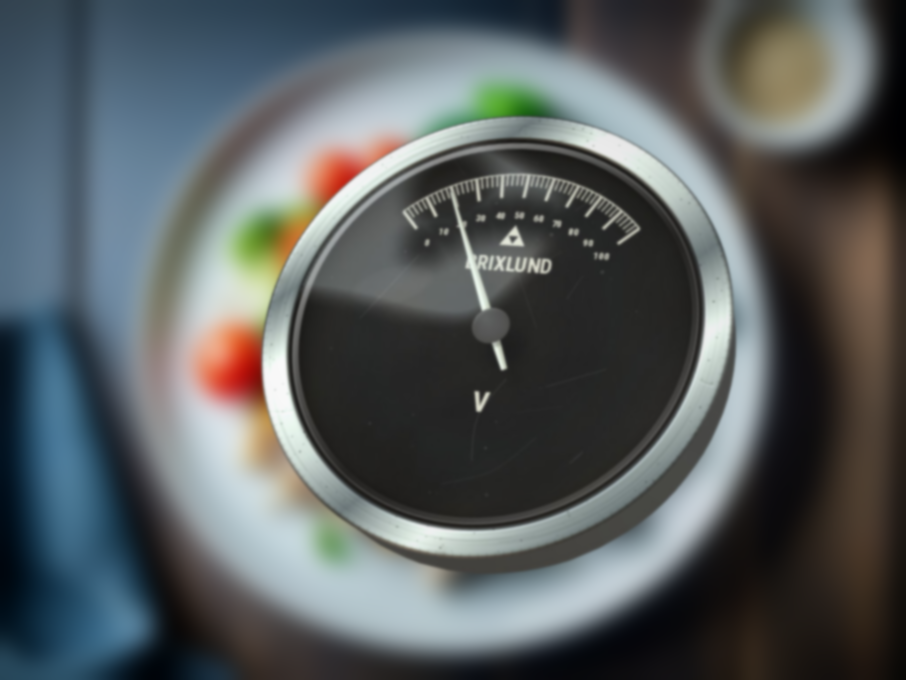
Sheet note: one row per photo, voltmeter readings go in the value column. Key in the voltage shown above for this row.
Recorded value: 20 V
